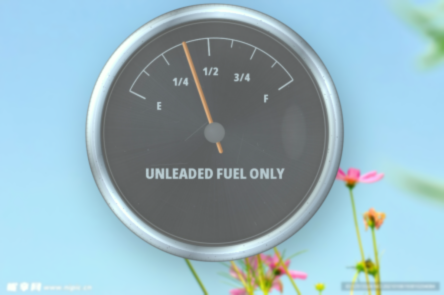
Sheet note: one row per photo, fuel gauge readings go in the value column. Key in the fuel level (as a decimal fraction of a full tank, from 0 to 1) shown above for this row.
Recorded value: 0.375
